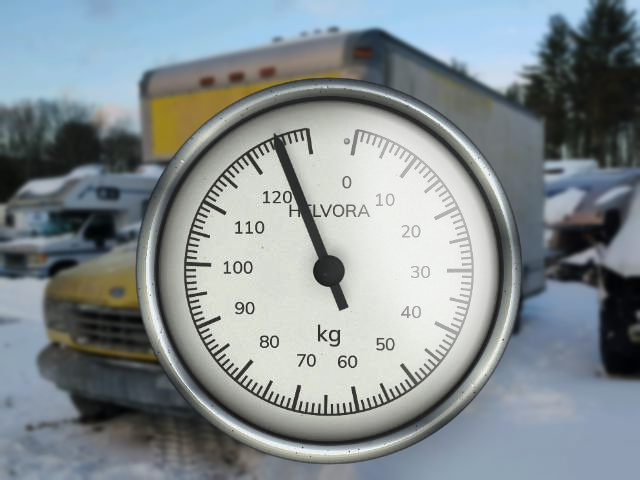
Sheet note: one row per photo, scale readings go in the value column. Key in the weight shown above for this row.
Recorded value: 125 kg
